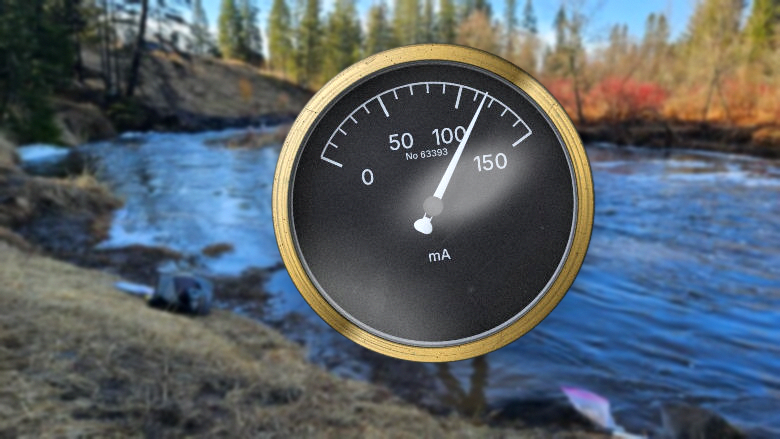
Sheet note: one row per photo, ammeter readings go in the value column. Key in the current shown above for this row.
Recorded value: 115 mA
